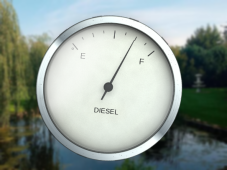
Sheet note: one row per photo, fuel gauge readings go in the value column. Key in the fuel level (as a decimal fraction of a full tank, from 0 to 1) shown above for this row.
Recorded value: 0.75
